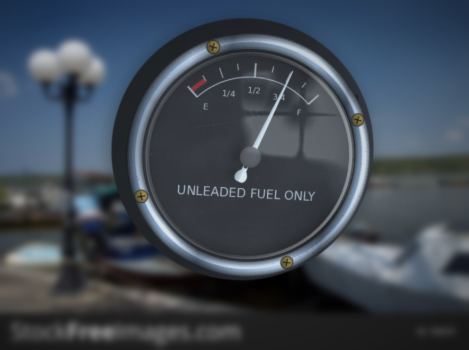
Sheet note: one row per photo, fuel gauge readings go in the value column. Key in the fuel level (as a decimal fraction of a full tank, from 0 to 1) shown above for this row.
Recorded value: 0.75
